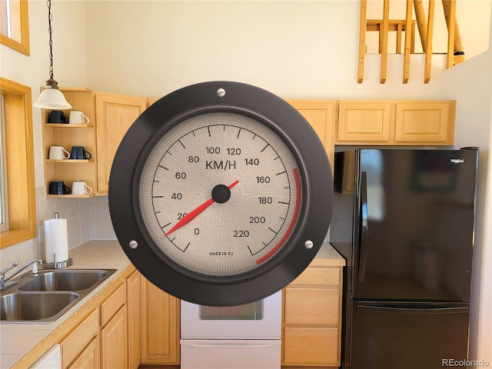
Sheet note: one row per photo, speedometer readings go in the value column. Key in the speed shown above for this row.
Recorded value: 15 km/h
